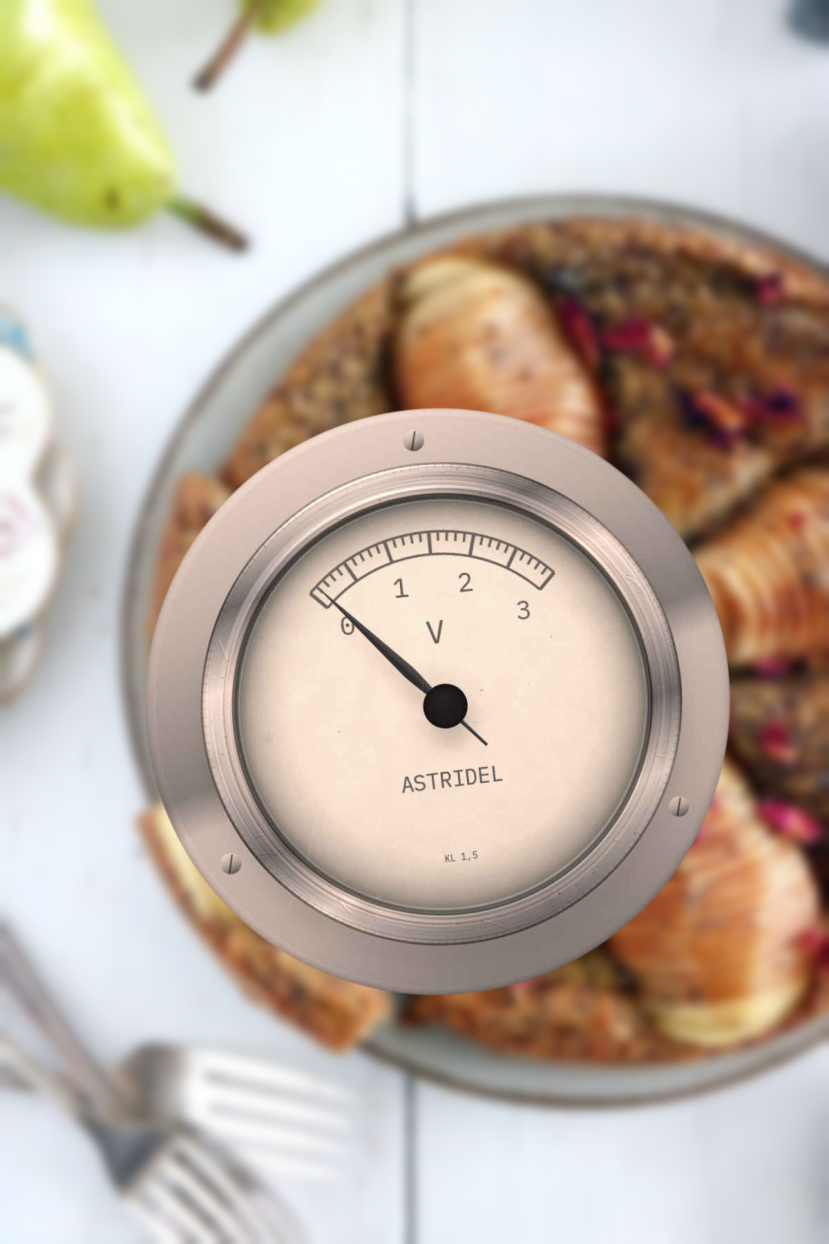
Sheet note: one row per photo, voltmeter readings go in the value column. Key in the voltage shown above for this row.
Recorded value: 0.1 V
